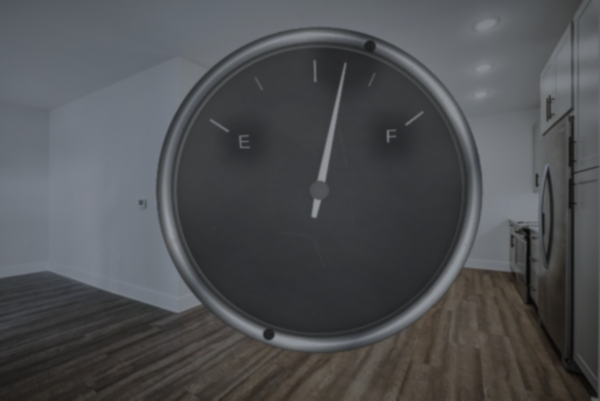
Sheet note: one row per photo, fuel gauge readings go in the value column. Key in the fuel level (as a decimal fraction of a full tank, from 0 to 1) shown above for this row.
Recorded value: 0.625
